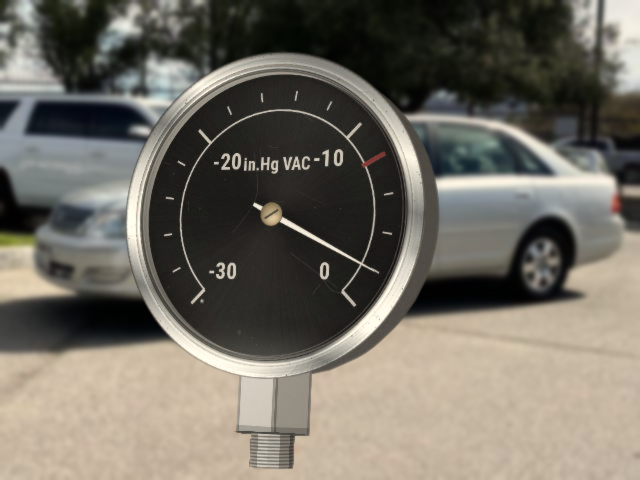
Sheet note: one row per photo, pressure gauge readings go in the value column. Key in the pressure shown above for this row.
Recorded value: -2 inHg
